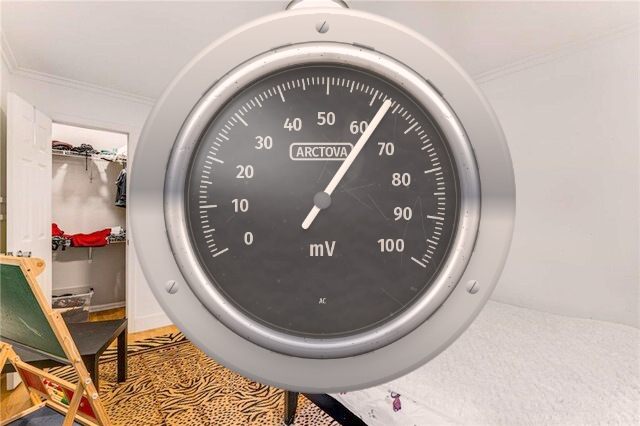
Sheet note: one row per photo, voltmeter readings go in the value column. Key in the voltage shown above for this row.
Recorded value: 63 mV
